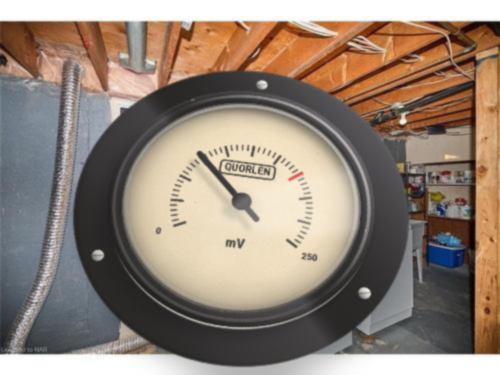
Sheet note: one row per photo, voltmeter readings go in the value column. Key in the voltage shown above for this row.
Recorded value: 75 mV
